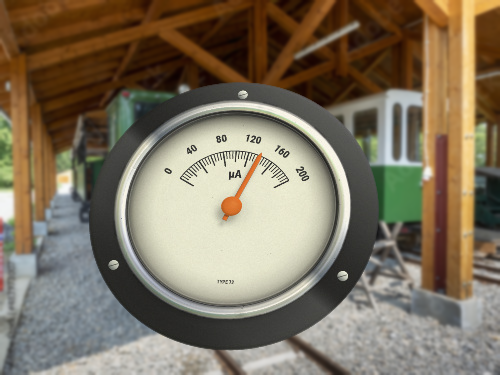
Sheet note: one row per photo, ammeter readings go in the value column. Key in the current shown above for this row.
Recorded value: 140 µA
